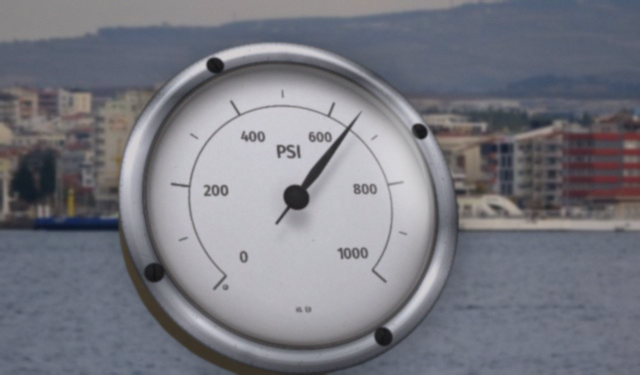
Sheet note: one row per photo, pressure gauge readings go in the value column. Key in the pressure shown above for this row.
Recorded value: 650 psi
